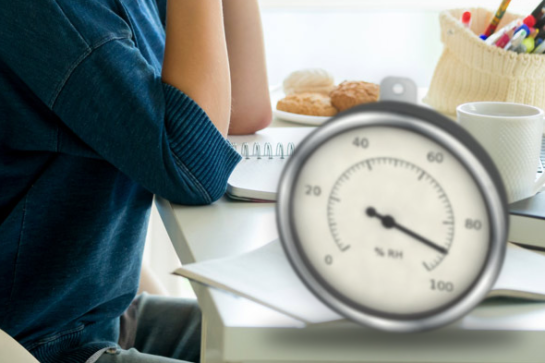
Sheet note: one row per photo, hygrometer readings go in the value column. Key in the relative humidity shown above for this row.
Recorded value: 90 %
